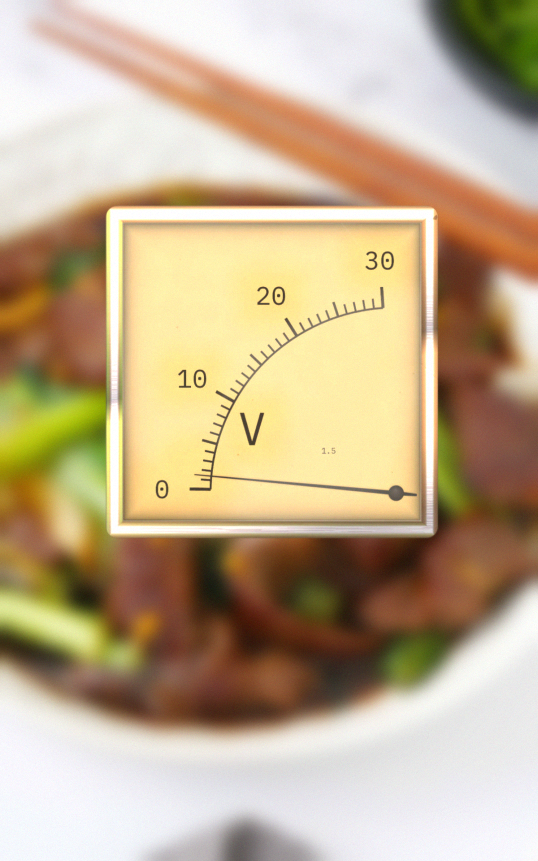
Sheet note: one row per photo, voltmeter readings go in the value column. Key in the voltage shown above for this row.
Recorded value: 1.5 V
